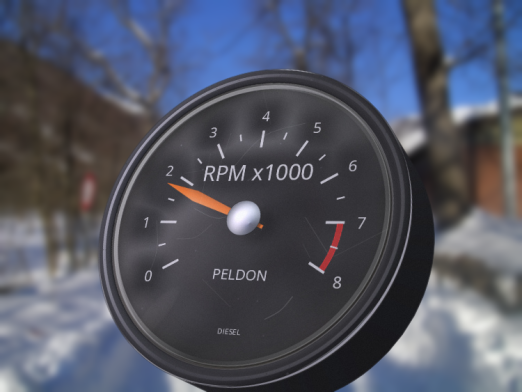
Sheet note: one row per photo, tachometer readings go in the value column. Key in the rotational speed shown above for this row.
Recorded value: 1750 rpm
